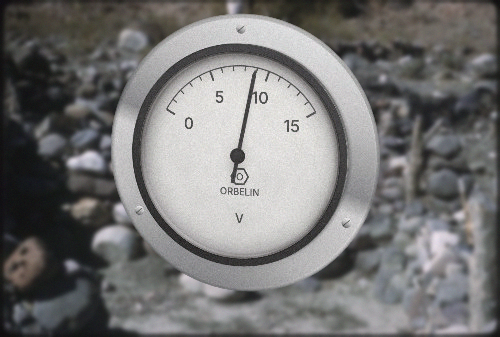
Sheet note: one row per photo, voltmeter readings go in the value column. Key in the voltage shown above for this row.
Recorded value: 9 V
